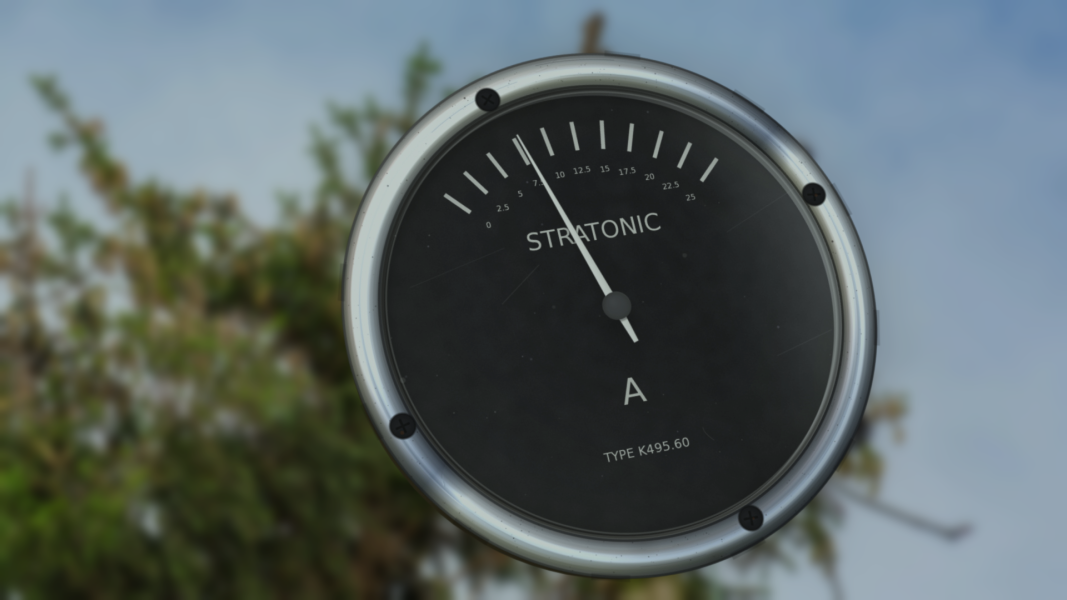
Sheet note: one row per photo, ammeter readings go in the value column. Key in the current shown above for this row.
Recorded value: 7.5 A
